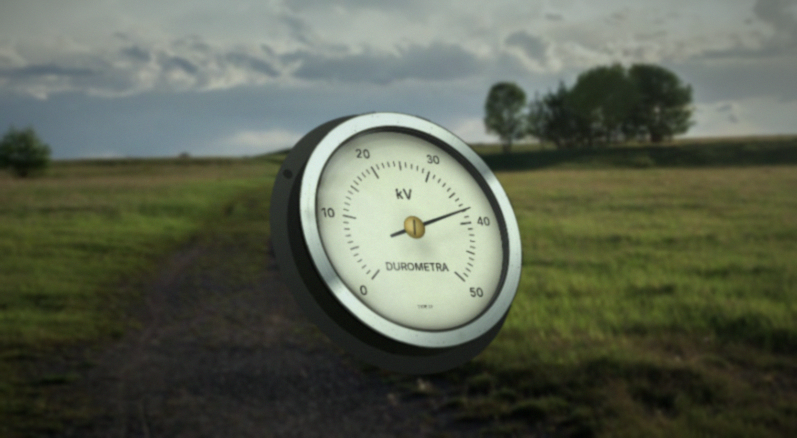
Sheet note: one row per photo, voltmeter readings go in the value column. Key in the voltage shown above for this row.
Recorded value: 38 kV
